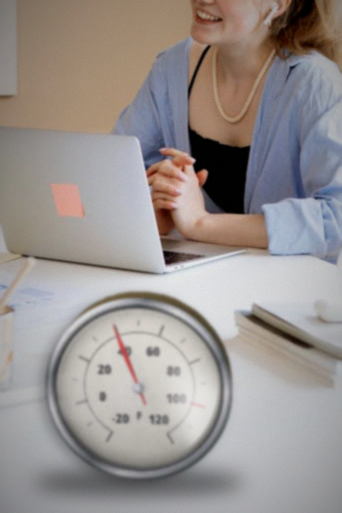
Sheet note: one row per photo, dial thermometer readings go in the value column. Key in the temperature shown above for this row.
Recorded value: 40 °F
